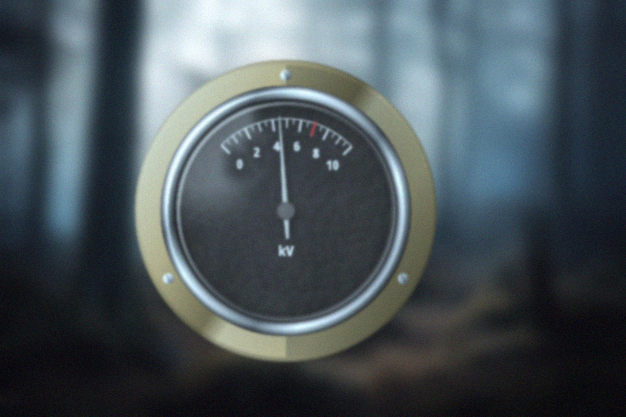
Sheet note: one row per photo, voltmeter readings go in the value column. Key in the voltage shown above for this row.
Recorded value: 4.5 kV
